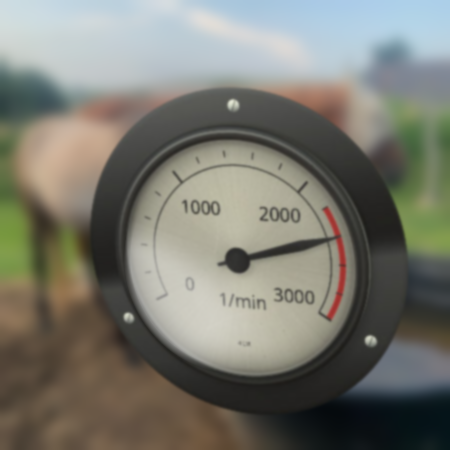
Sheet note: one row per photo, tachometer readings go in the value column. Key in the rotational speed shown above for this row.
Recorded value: 2400 rpm
